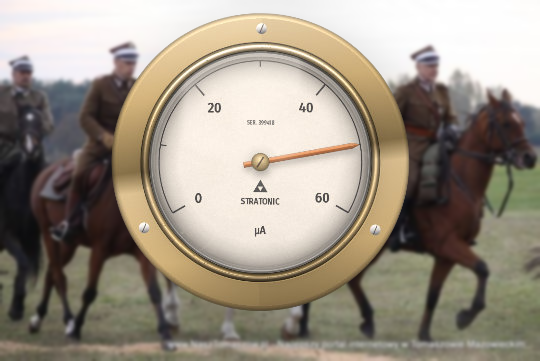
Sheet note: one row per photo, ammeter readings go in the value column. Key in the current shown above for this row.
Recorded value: 50 µA
